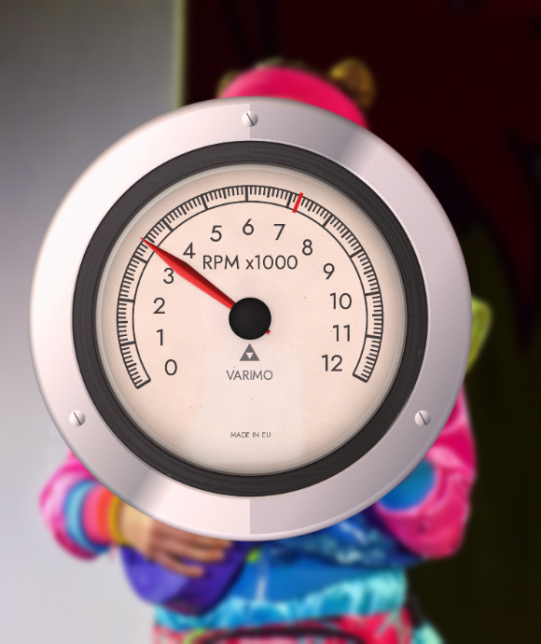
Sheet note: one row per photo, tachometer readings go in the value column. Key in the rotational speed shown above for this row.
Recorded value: 3400 rpm
